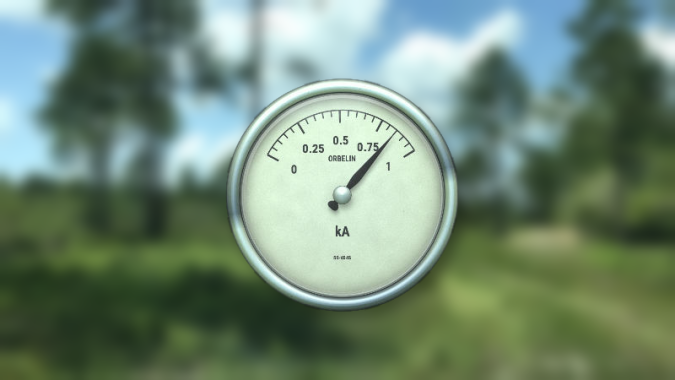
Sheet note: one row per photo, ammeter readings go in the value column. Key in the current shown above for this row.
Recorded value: 0.85 kA
